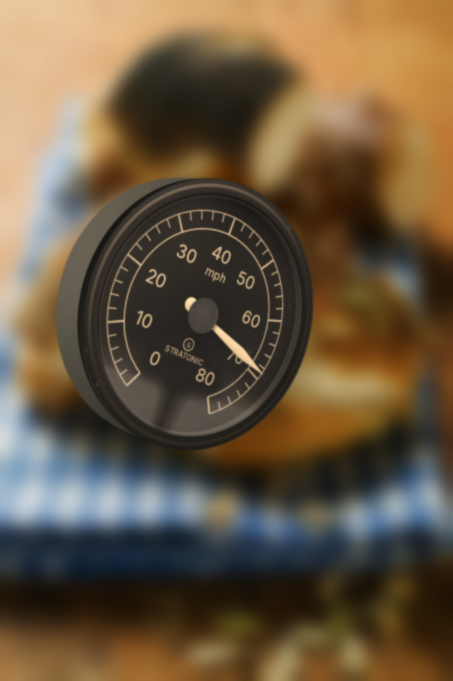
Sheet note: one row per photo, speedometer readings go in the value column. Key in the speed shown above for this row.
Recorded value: 69 mph
